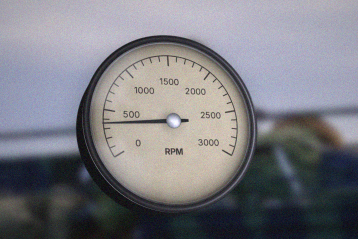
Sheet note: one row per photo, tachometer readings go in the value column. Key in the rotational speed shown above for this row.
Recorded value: 350 rpm
